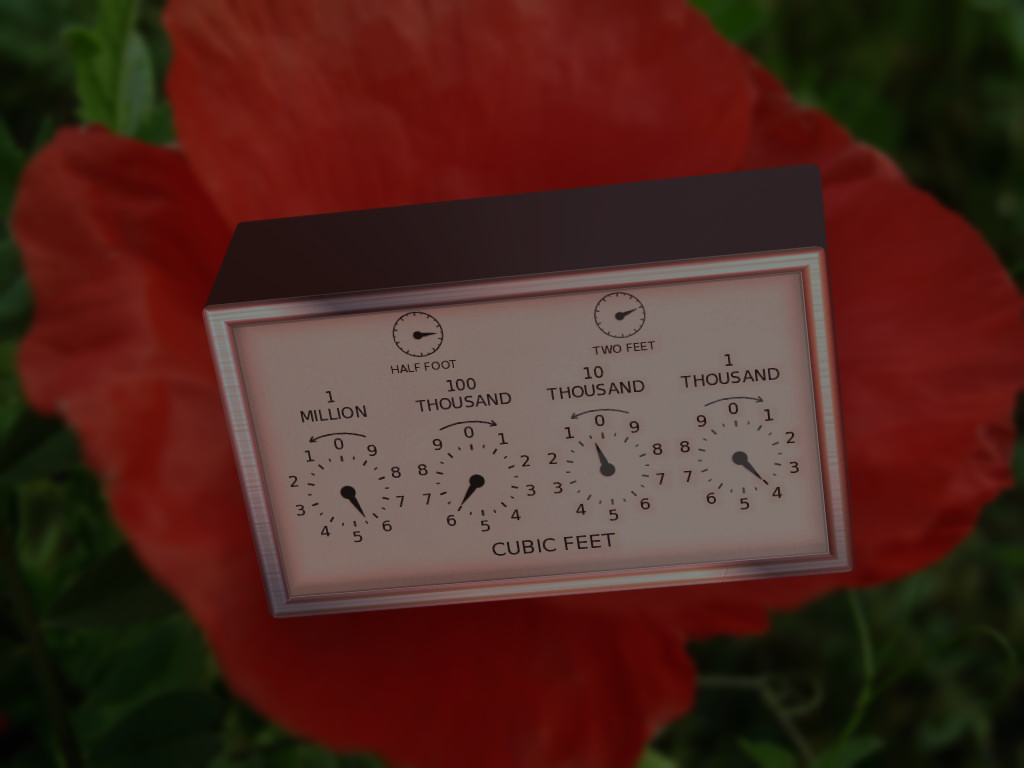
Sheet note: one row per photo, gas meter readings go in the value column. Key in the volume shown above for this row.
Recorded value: 560400 ft³
